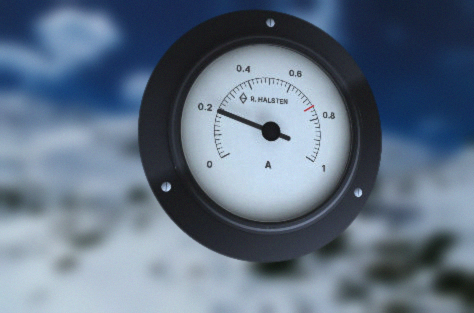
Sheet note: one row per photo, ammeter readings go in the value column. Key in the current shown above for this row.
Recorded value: 0.2 A
